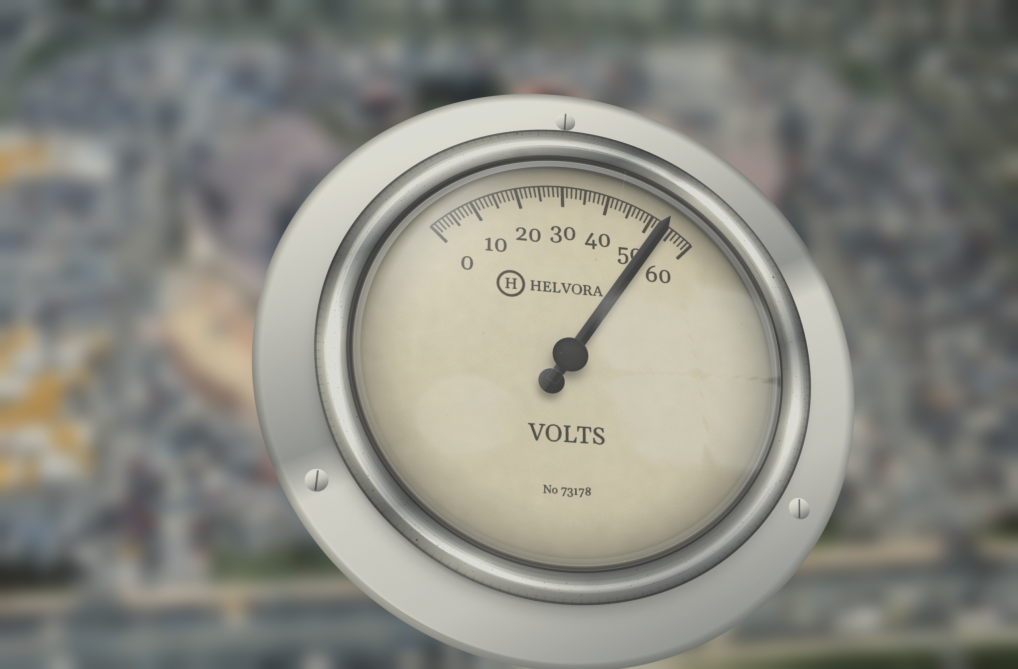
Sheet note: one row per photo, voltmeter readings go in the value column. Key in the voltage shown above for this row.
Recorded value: 53 V
